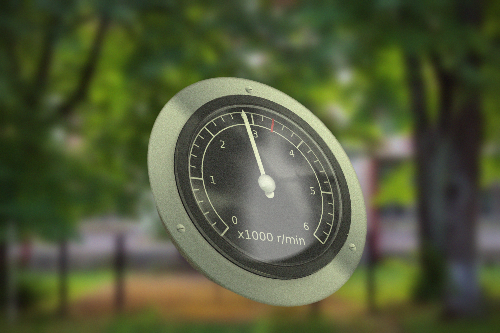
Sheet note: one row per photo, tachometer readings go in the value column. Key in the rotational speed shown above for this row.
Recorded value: 2800 rpm
